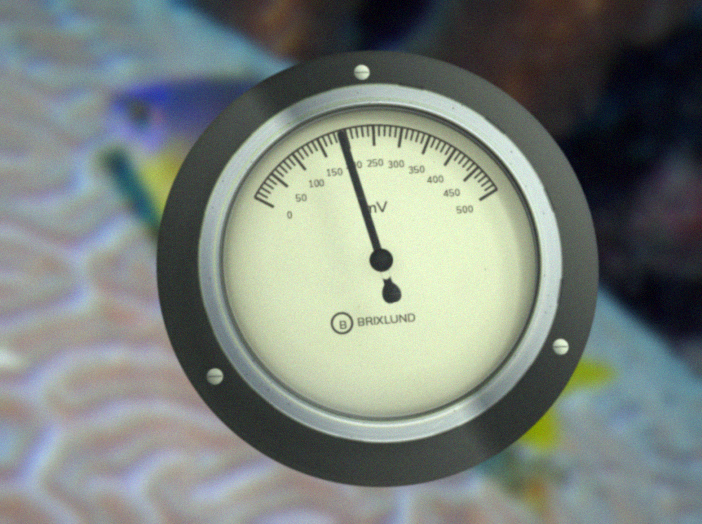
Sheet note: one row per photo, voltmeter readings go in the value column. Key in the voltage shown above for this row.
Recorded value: 190 mV
